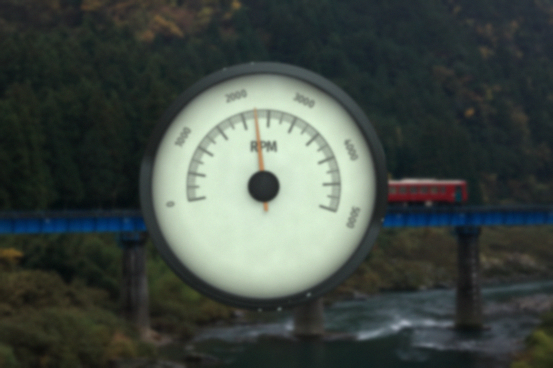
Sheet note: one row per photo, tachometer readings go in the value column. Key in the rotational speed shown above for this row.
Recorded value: 2250 rpm
